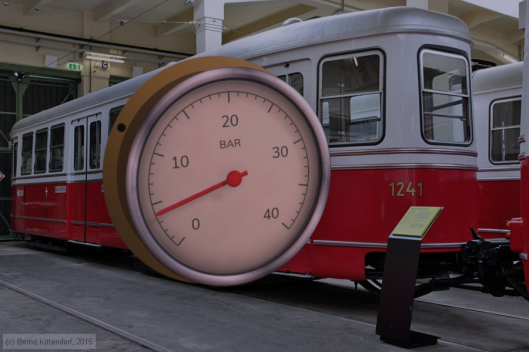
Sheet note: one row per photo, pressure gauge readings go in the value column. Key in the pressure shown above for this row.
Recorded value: 4 bar
